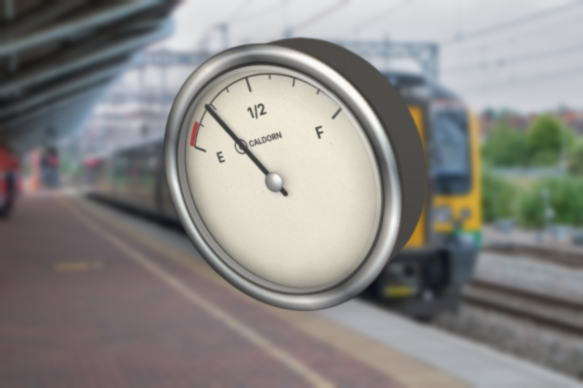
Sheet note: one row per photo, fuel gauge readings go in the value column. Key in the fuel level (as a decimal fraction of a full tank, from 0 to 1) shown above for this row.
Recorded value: 0.25
